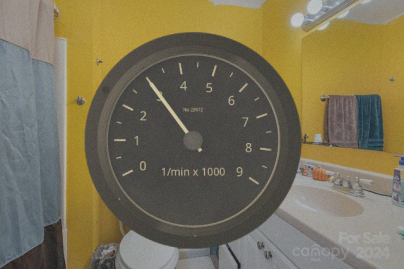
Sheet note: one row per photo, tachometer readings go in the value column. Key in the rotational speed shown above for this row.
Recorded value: 3000 rpm
